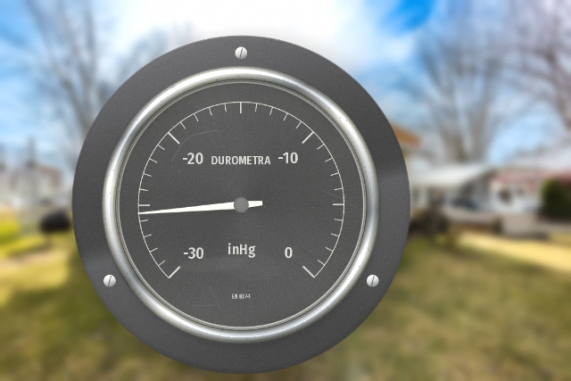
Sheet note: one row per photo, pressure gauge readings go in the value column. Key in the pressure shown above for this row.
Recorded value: -25.5 inHg
